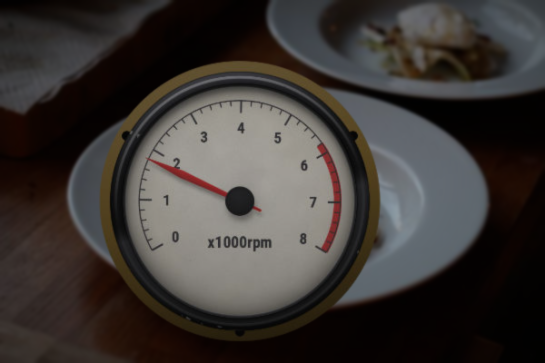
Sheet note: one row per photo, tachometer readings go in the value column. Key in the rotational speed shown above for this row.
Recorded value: 1800 rpm
